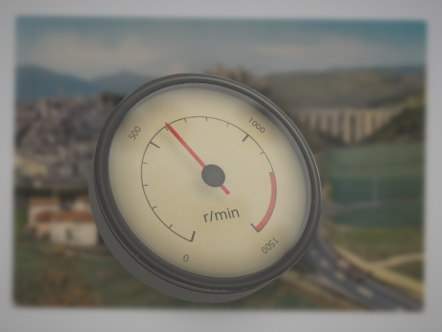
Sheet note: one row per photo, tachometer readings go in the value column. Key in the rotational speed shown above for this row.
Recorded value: 600 rpm
